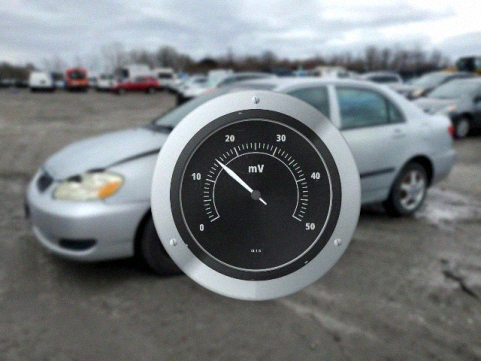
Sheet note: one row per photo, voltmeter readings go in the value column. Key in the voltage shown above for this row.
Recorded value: 15 mV
